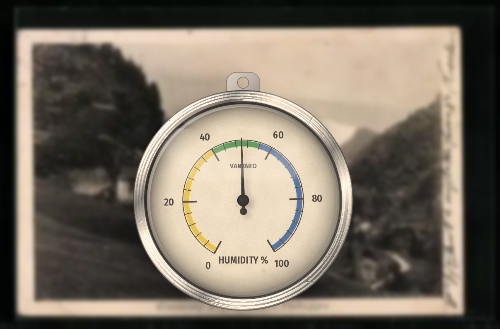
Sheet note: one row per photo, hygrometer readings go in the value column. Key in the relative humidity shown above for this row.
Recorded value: 50 %
